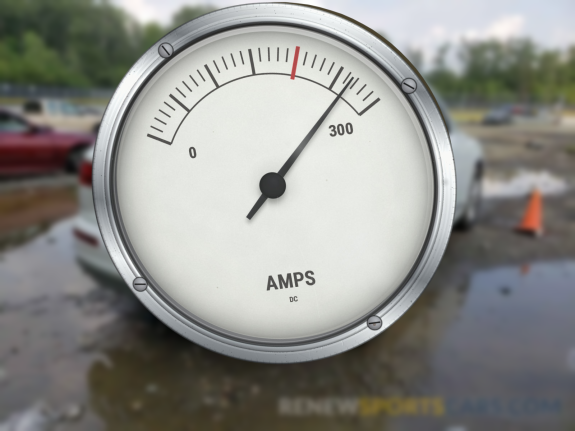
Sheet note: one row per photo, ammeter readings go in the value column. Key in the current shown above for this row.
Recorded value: 265 A
